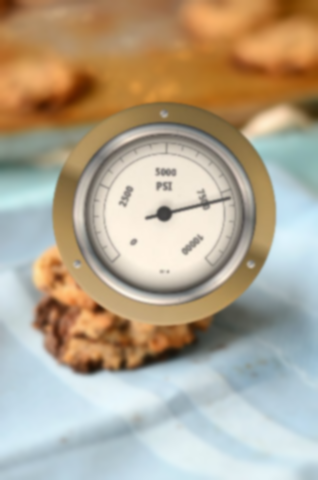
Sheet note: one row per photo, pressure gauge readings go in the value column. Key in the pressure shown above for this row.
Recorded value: 7750 psi
